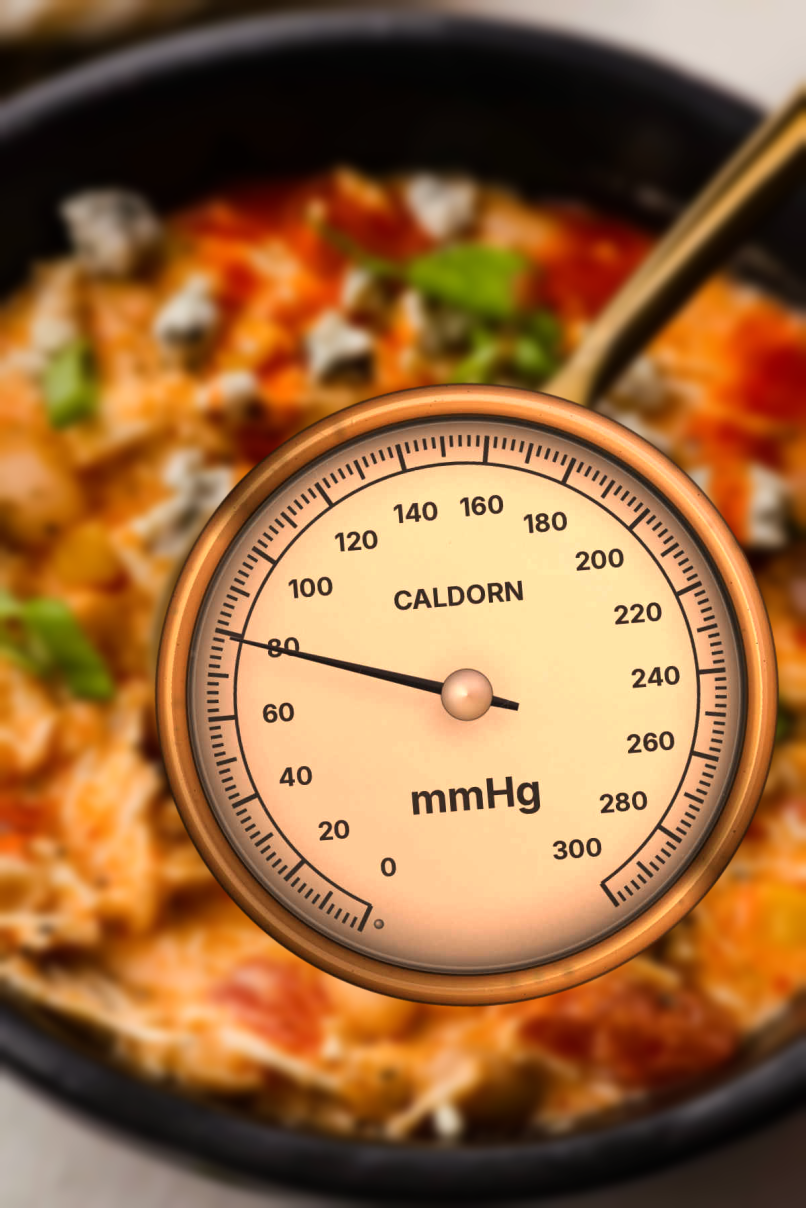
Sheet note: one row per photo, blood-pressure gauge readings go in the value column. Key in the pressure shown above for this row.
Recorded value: 79 mmHg
